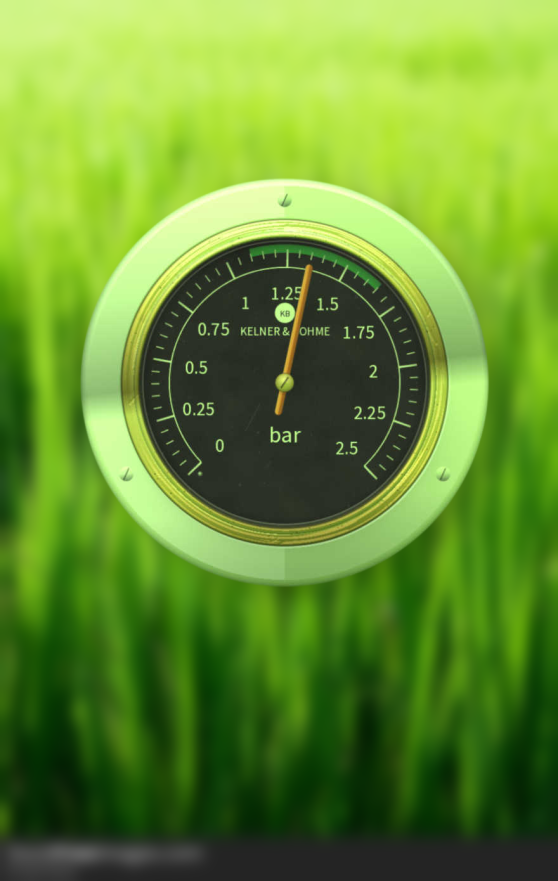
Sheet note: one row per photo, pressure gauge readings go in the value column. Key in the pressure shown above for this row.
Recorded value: 1.35 bar
